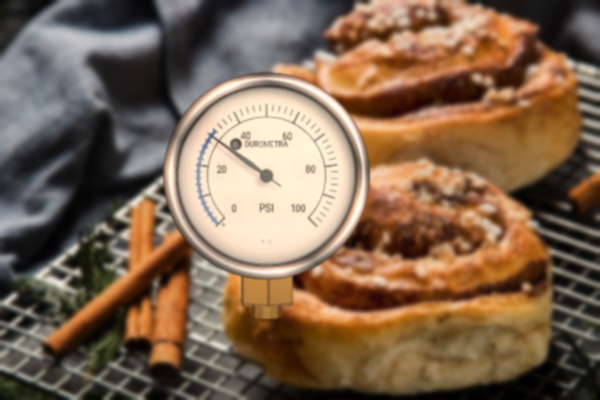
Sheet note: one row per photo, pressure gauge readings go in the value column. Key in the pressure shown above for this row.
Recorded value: 30 psi
